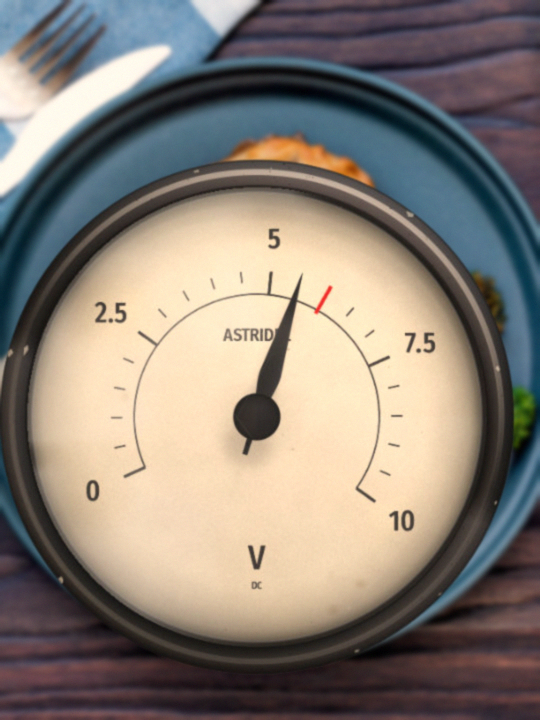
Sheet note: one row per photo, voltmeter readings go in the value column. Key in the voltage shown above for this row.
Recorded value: 5.5 V
